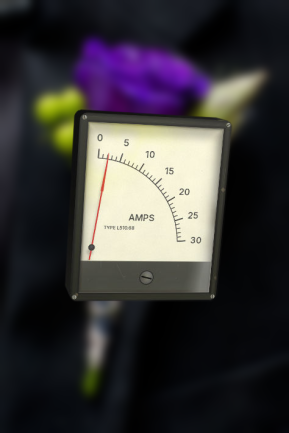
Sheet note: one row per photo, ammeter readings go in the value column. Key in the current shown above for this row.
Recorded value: 2 A
